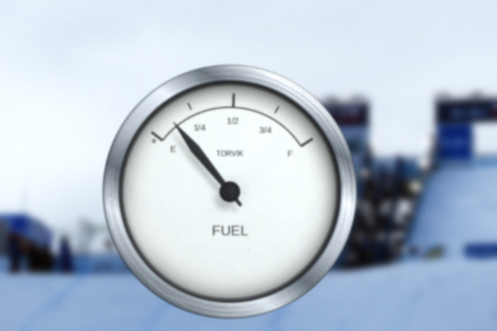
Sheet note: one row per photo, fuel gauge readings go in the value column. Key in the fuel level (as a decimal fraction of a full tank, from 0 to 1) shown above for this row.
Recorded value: 0.125
